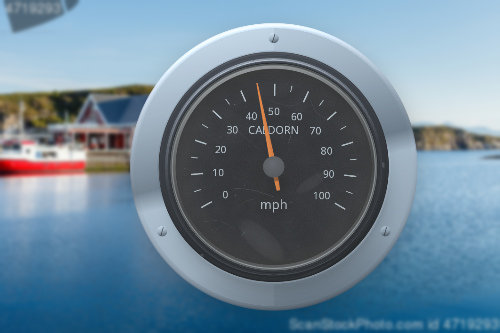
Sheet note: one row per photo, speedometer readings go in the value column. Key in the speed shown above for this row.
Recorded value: 45 mph
